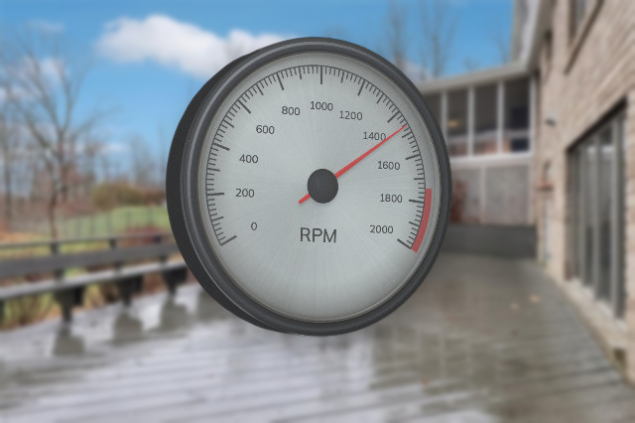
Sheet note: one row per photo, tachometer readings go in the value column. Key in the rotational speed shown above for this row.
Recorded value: 1460 rpm
